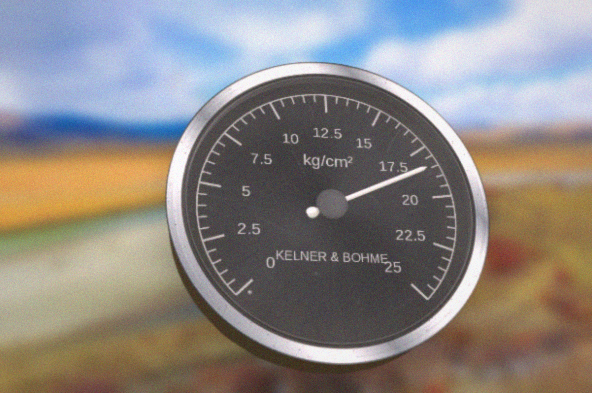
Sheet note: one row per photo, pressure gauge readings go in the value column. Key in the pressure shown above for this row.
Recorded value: 18.5 kg/cm²
